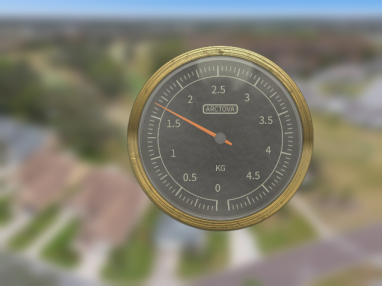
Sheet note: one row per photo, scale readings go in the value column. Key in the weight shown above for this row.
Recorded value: 1.65 kg
